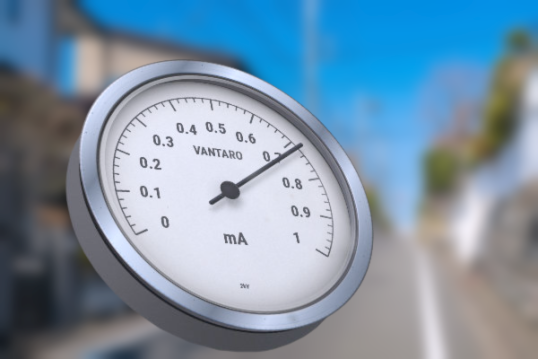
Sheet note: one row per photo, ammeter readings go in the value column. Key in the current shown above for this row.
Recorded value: 0.72 mA
